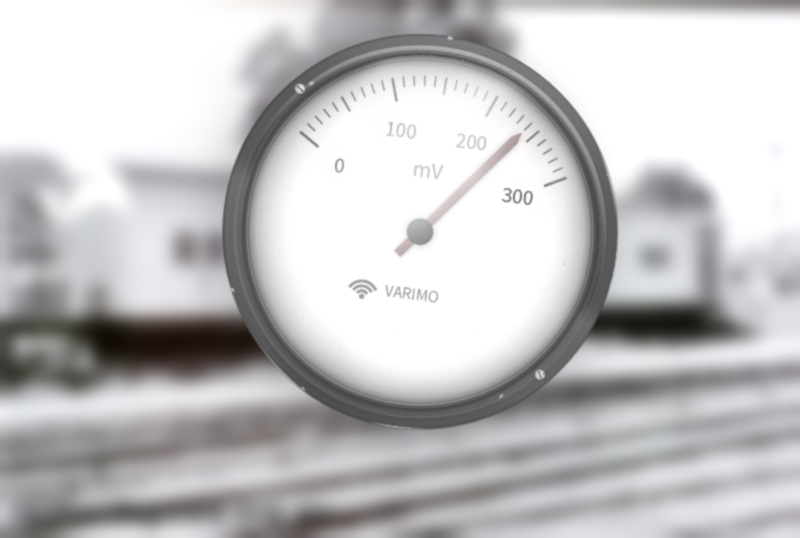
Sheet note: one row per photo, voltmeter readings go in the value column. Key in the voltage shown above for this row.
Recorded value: 240 mV
